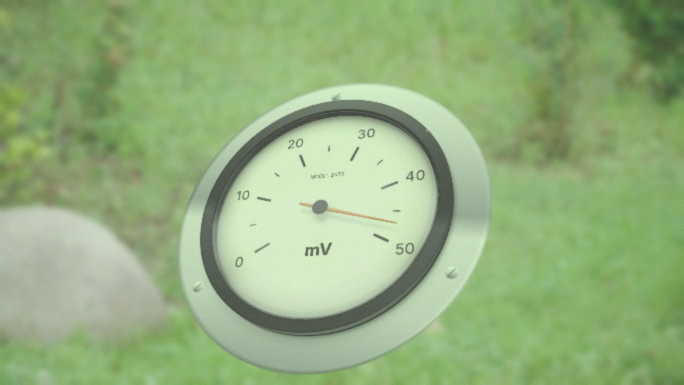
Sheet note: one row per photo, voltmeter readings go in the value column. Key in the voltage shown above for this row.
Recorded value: 47.5 mV
